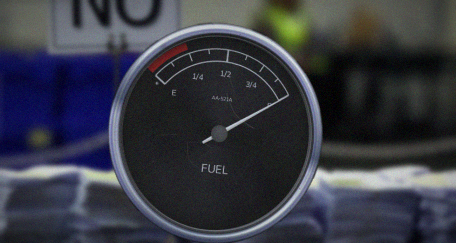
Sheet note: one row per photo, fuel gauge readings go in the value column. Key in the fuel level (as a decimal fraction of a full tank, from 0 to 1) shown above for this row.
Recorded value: 1
